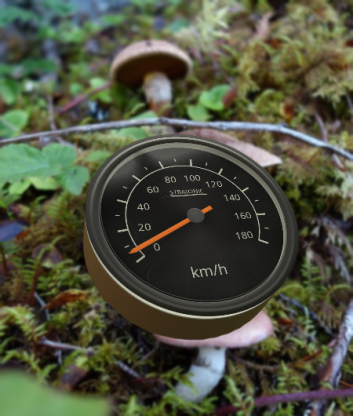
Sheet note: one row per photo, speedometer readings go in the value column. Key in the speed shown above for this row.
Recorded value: 5 km/h
